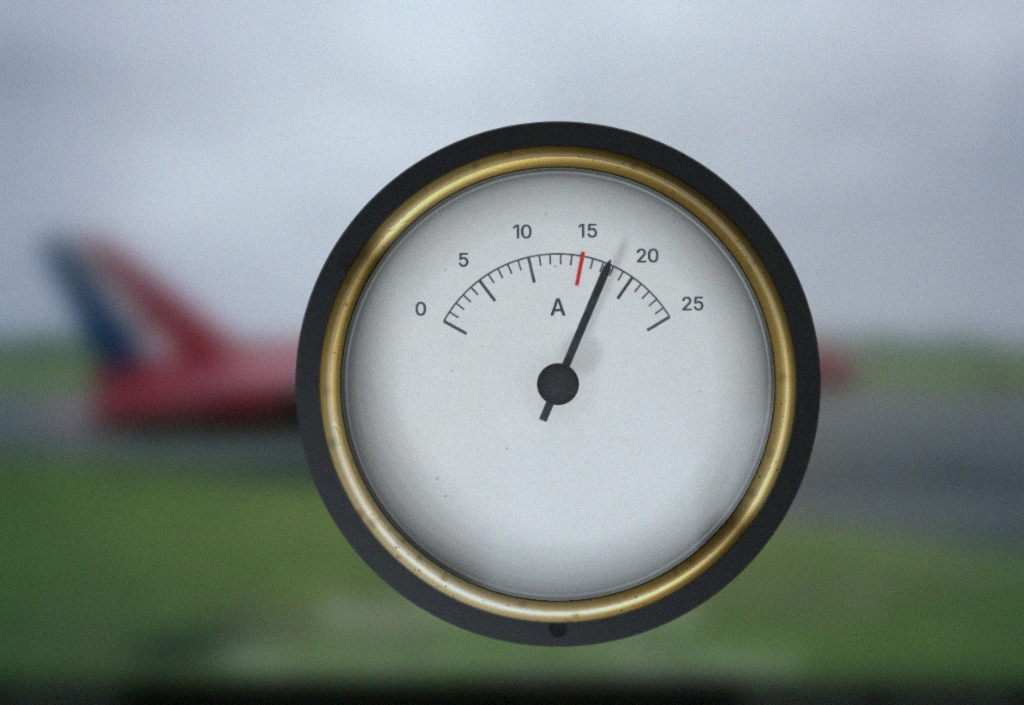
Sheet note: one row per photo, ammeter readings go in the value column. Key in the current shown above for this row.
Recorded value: 17.5 A
